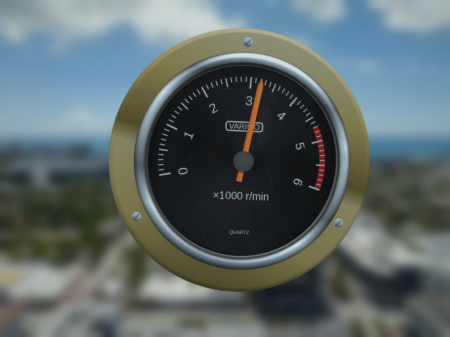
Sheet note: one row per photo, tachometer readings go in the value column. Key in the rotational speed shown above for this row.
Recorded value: 3200 rpm
